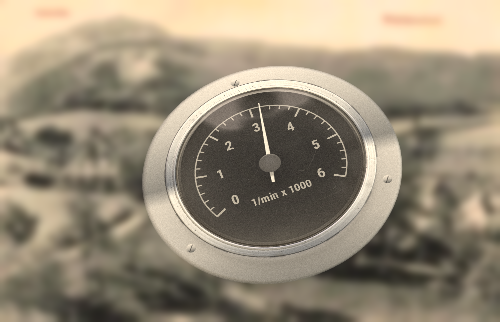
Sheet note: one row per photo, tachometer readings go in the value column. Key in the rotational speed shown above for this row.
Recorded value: 3200 rpm
